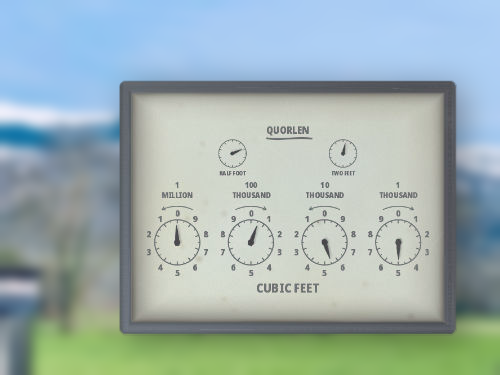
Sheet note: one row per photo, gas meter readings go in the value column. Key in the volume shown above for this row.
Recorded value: 5500 ft³
